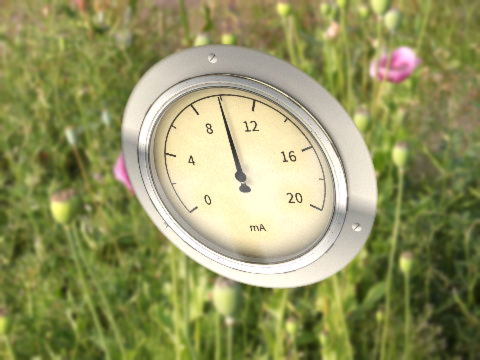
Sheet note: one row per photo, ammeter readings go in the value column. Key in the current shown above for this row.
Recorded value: 10 mA
